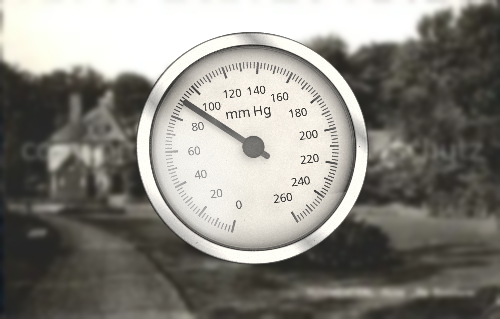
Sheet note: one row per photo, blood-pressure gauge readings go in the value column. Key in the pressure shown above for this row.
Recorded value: 90 mmHg
